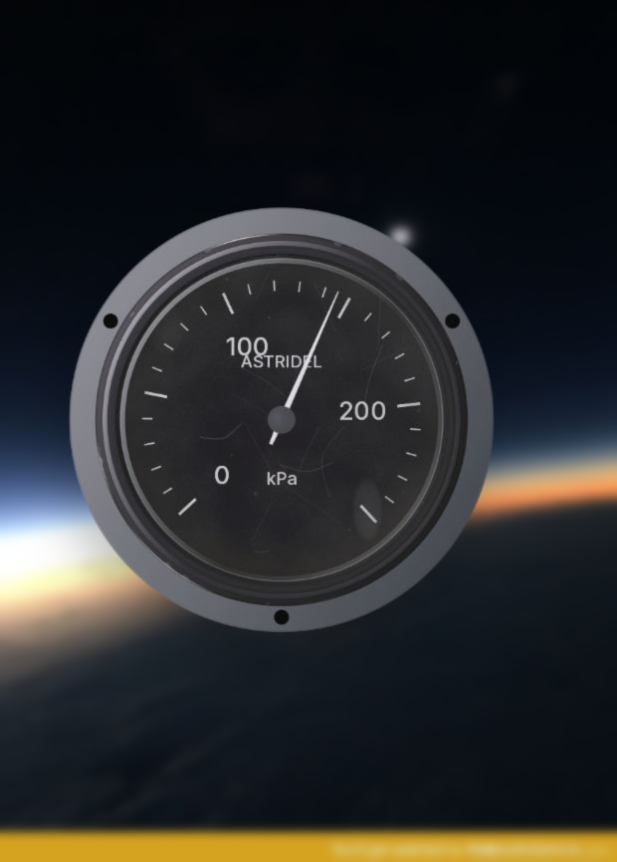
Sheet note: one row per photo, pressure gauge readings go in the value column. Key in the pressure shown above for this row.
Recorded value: 145 kPa
